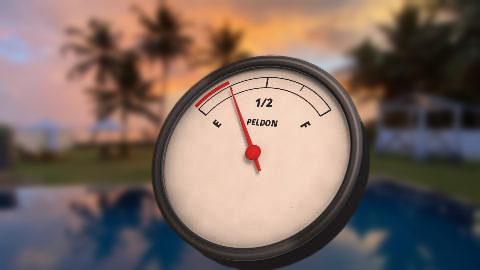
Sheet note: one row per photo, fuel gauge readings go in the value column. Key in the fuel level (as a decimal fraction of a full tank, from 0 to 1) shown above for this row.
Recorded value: 0.25
